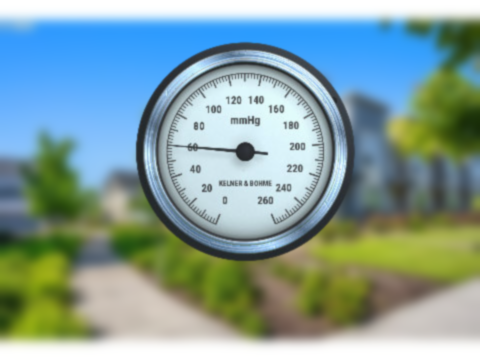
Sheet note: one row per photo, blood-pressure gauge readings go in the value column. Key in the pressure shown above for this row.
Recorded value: 60 mmHg
